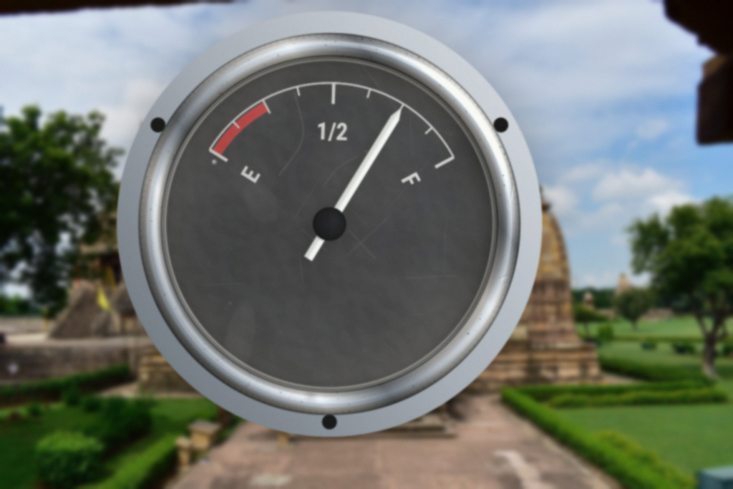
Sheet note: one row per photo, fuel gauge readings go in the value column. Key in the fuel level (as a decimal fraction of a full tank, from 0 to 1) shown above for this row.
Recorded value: 0.75
